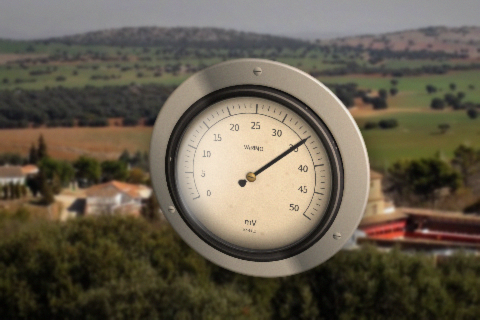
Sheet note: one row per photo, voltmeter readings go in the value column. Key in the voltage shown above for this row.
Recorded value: 35 mV
